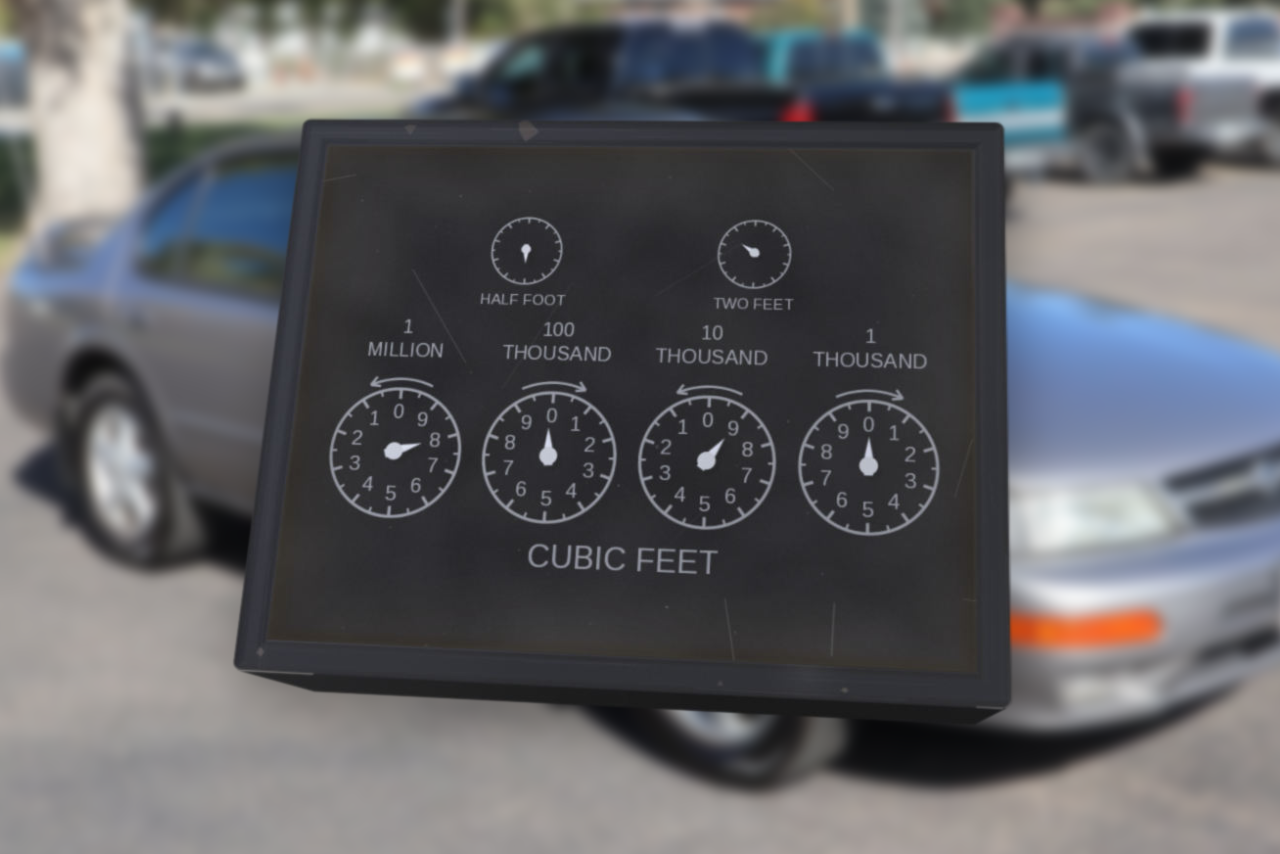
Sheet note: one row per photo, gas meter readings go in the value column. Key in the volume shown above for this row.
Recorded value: 799000 ft³
